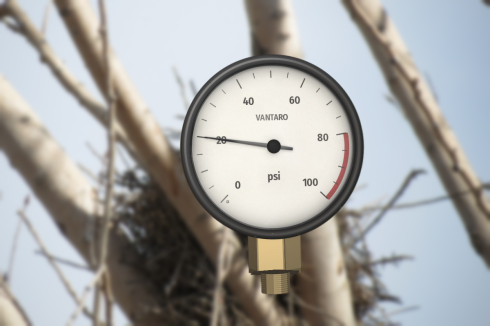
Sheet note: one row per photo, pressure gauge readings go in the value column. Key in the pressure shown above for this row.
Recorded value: 20 psi
